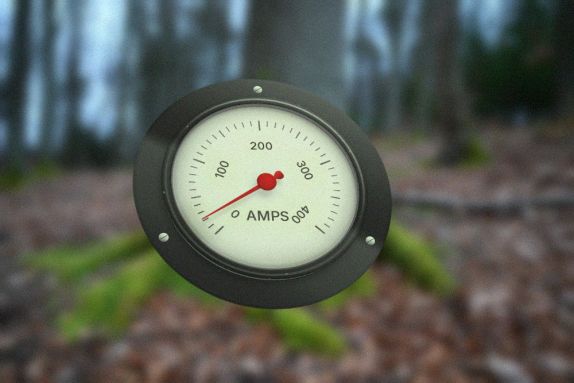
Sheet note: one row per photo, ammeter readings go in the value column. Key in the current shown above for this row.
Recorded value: 20 A
